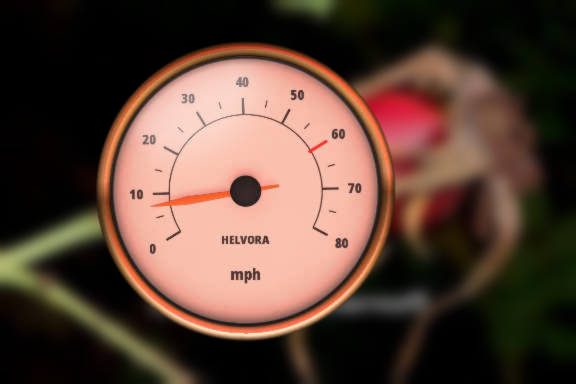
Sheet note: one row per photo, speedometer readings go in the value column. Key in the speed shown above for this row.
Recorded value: 7.5 mph
